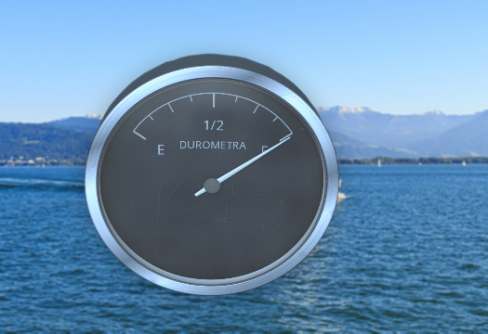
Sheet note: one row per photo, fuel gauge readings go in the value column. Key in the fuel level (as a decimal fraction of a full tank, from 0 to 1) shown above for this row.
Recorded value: 1
